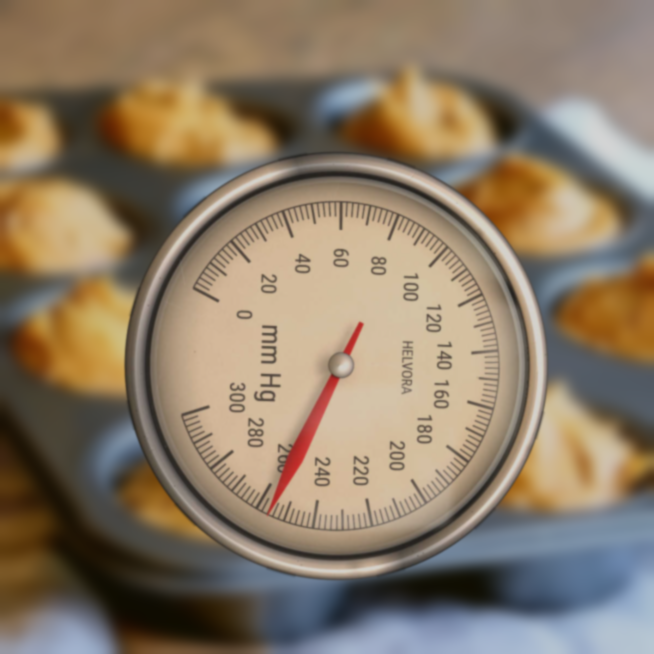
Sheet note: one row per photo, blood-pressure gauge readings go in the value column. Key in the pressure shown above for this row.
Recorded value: 256 mmHg
